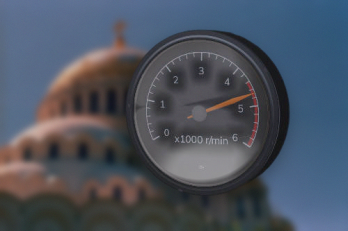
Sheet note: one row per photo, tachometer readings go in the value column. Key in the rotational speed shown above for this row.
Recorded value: 4700 rpm
